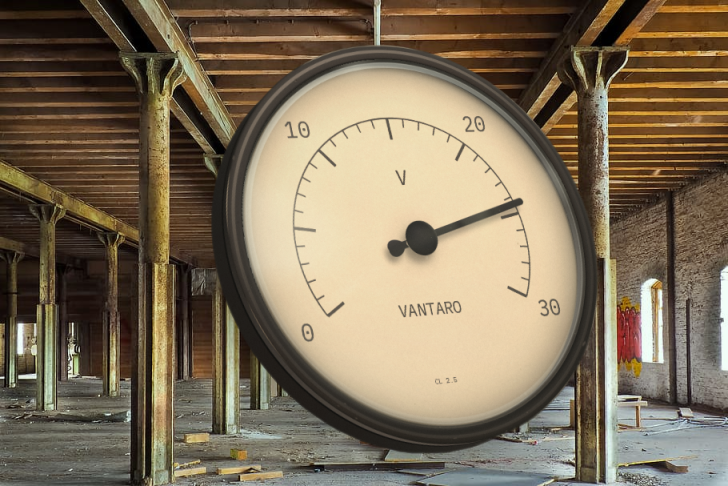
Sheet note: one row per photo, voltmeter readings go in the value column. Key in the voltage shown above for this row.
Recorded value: 24.5 V
